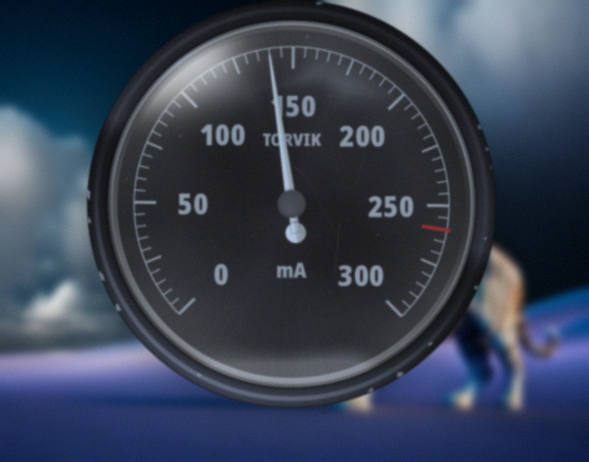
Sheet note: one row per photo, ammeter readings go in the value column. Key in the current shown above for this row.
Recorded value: 140 mA
